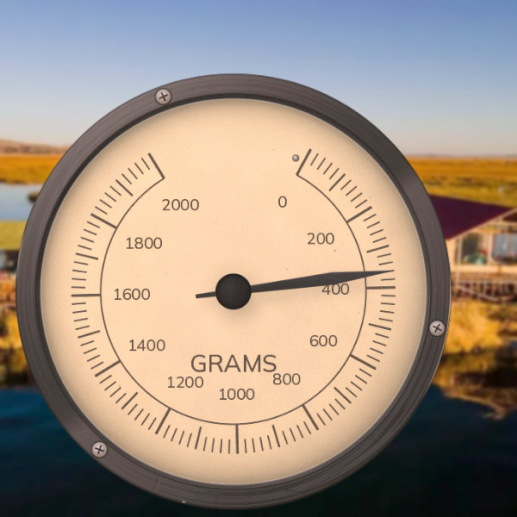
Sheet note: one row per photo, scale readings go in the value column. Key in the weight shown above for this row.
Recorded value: 360 g
